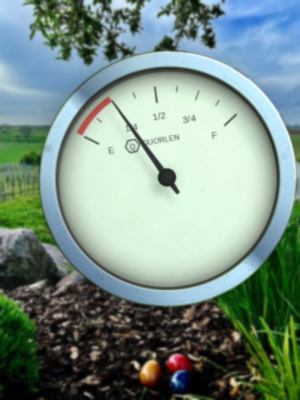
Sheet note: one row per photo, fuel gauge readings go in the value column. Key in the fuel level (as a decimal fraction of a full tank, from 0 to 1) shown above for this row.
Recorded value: 0.25
